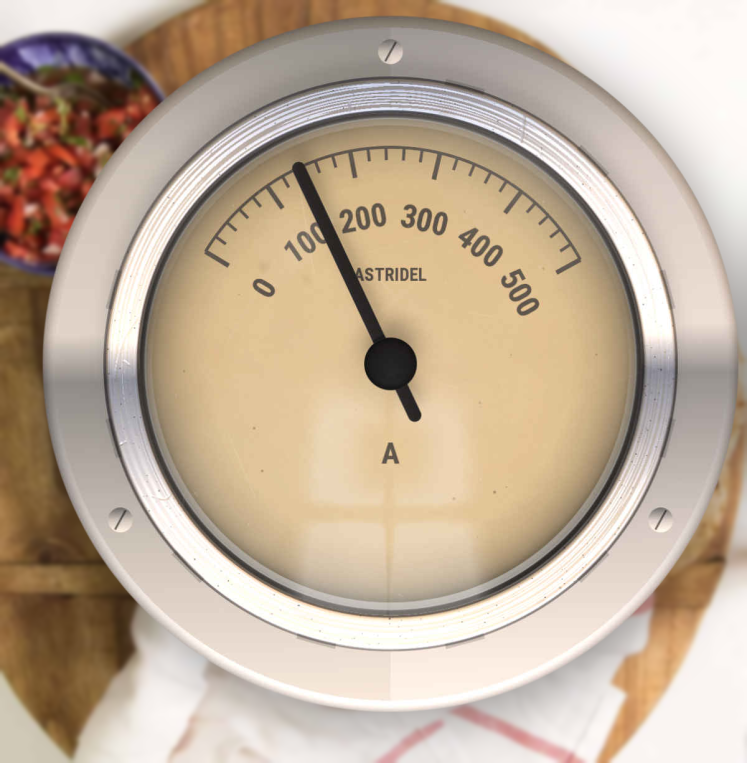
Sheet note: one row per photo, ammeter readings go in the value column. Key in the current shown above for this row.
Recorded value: 140 A
